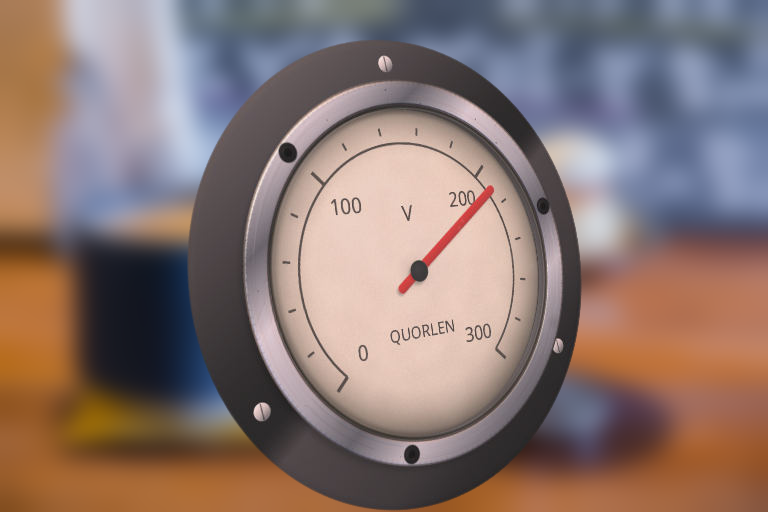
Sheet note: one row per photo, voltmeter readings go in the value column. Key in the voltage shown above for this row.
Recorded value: 210 V
